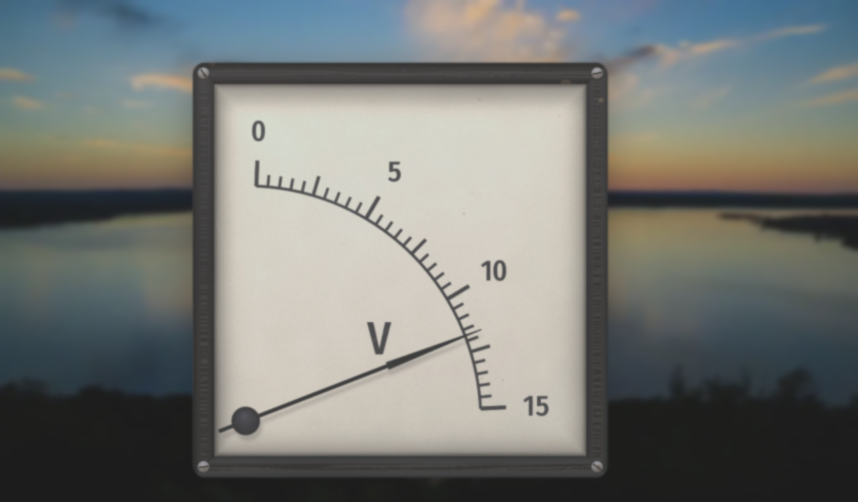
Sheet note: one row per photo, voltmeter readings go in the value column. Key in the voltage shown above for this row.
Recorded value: 11.75 V
